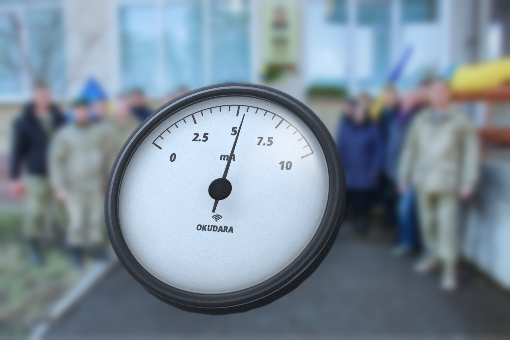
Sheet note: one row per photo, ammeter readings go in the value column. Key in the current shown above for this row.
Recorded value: 5.5 mA
